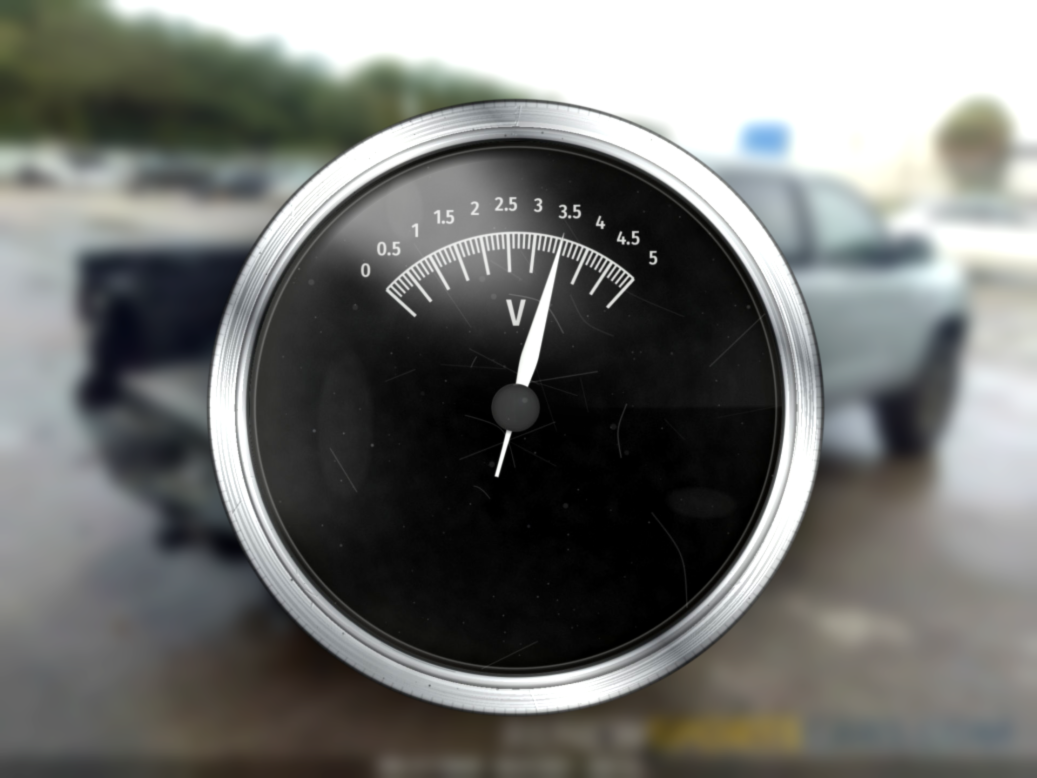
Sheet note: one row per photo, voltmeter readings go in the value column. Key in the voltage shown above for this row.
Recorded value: 3.5 V
